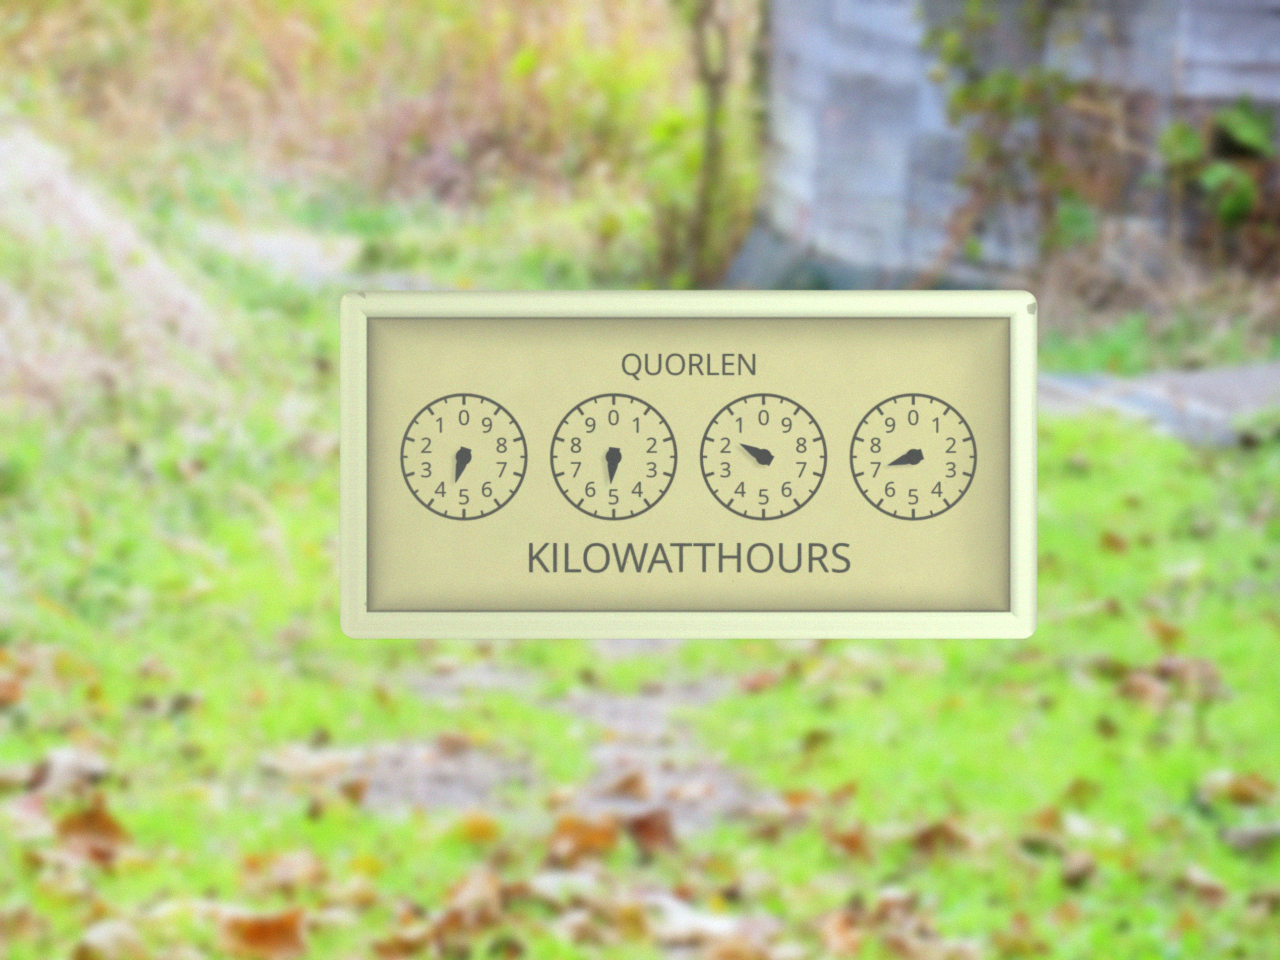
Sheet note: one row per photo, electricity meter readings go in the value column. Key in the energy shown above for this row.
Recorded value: 4517 kWh
